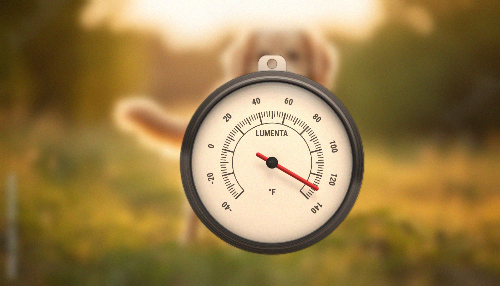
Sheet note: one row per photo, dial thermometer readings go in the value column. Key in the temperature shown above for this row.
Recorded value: 130 °F
